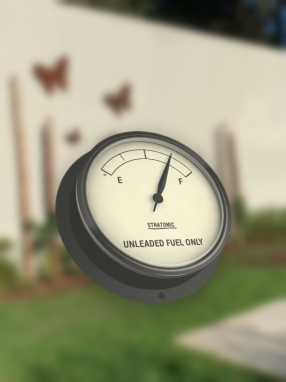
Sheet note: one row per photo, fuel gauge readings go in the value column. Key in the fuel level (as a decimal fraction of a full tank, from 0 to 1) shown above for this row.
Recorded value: 0.75
